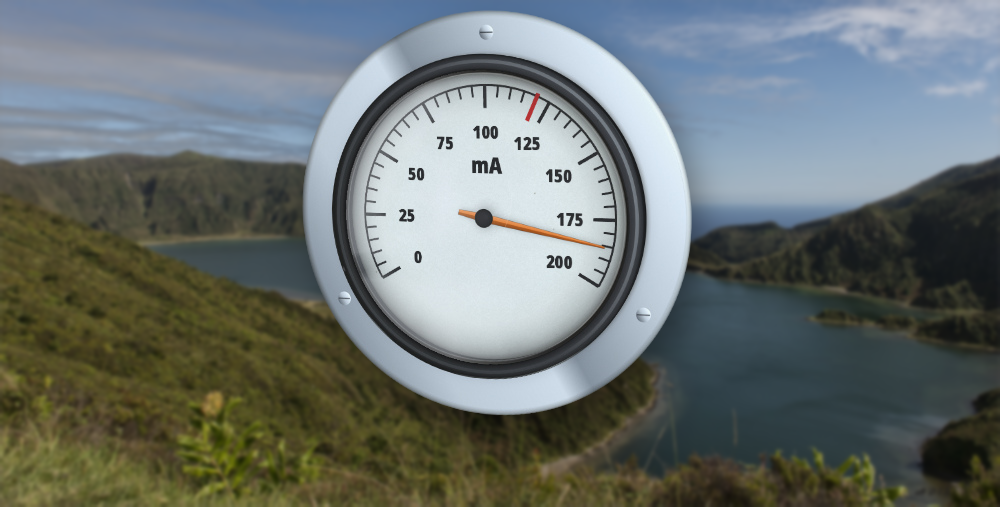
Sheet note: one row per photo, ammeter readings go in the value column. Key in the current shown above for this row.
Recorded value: 185 mA
